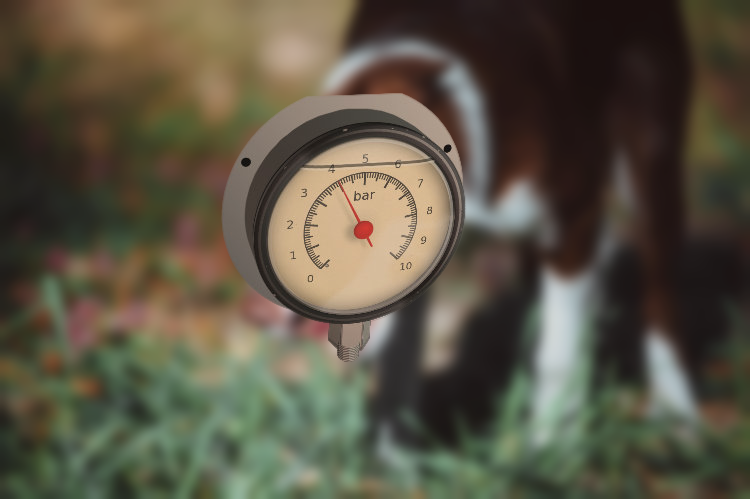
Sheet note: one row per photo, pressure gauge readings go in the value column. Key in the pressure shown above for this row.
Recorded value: 4 bar
